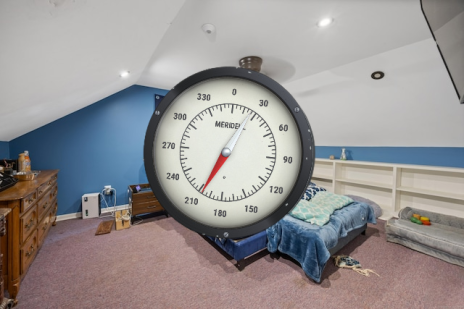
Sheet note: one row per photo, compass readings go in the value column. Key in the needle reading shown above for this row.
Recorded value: 205 °
